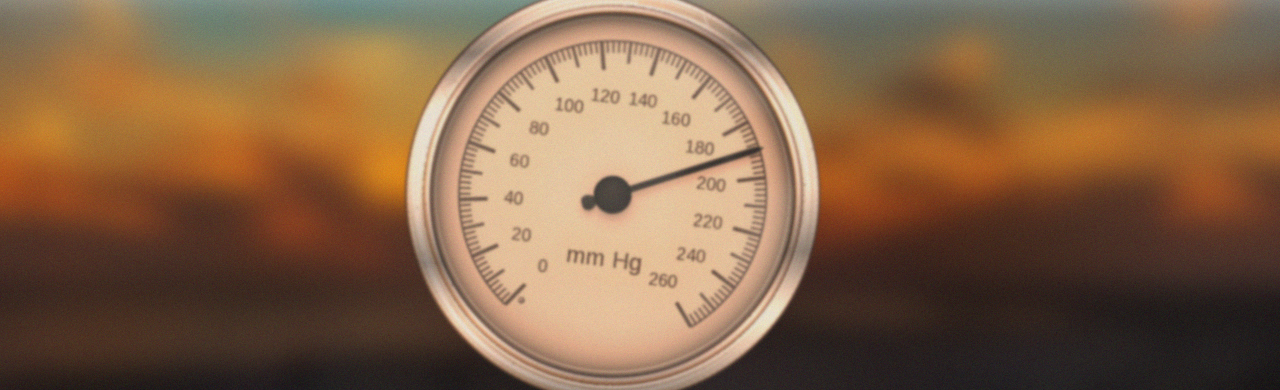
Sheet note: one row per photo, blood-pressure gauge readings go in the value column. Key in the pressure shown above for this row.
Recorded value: 190 mmHg
